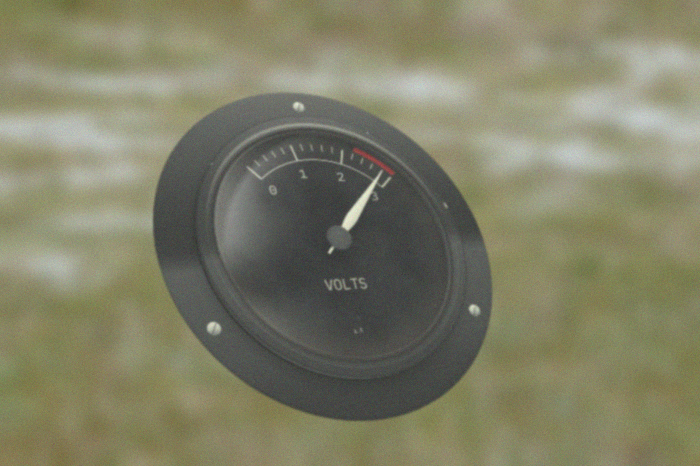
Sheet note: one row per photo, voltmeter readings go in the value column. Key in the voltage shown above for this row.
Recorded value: 2.8 V
